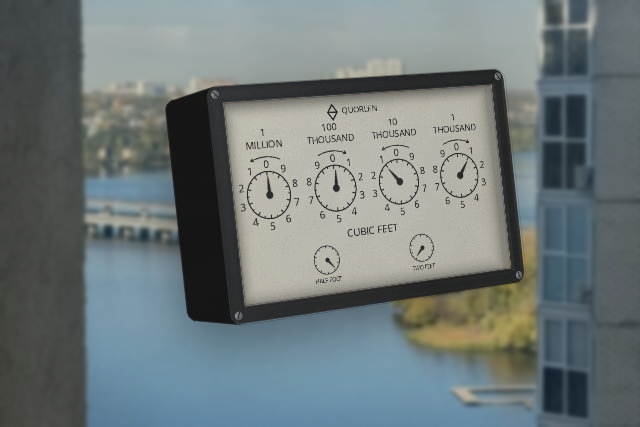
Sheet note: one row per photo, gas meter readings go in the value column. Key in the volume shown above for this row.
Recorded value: 1100 ft³
